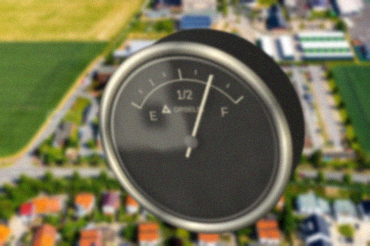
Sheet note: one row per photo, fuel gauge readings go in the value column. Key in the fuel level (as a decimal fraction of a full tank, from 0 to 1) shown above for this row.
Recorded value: 0.75
